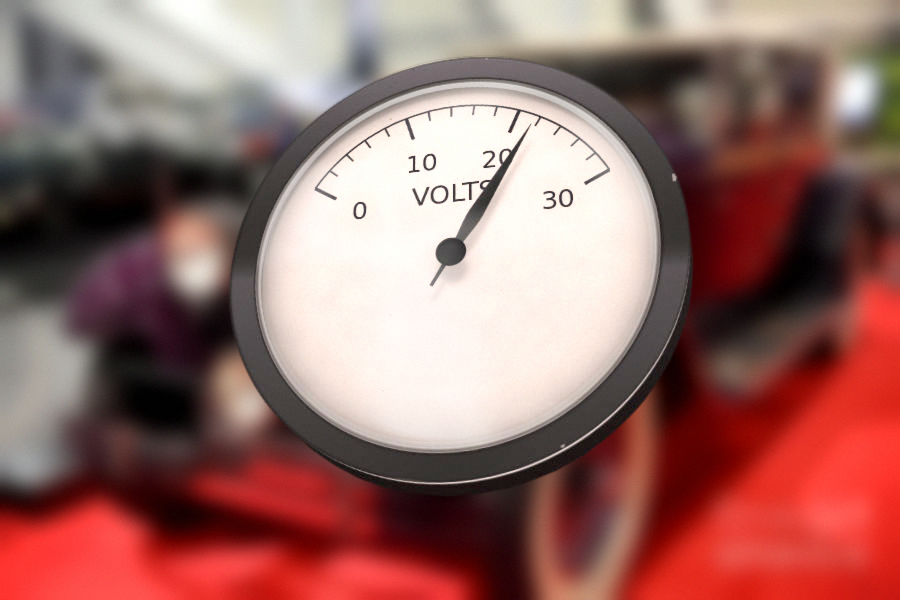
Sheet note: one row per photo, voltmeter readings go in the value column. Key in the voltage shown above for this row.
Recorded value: 22 V
